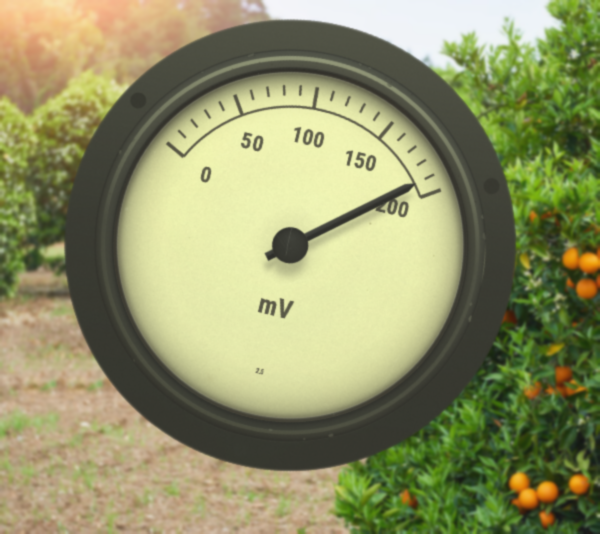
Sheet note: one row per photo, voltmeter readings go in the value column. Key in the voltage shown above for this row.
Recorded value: 190 mV
